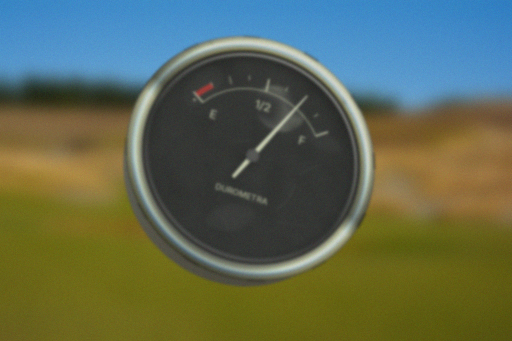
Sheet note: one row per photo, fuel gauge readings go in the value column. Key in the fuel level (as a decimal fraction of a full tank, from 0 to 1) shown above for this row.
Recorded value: 0.75
